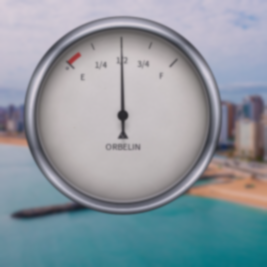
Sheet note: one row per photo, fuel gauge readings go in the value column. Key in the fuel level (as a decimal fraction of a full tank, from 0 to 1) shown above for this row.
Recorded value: 0.5
